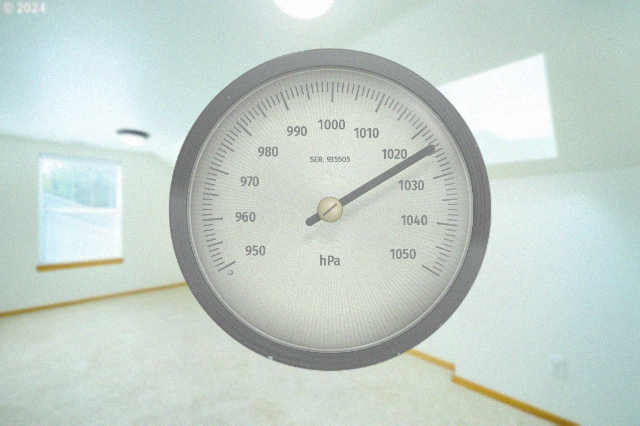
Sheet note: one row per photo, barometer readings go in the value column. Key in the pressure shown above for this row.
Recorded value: 1024 hPa
